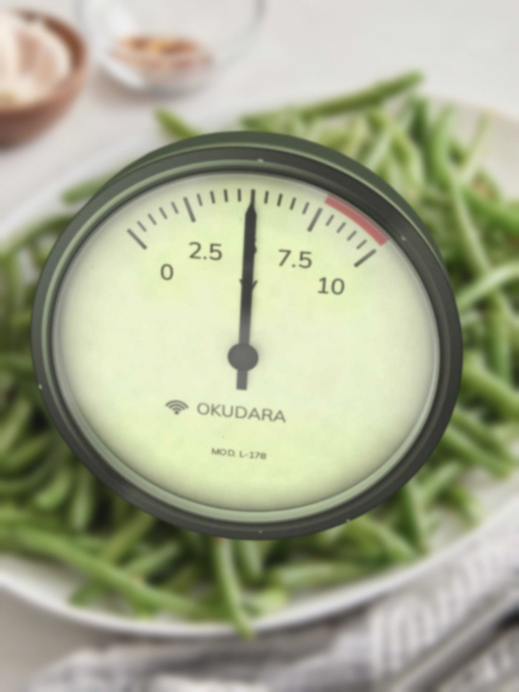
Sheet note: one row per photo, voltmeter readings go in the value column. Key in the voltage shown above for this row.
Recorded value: 5 V
